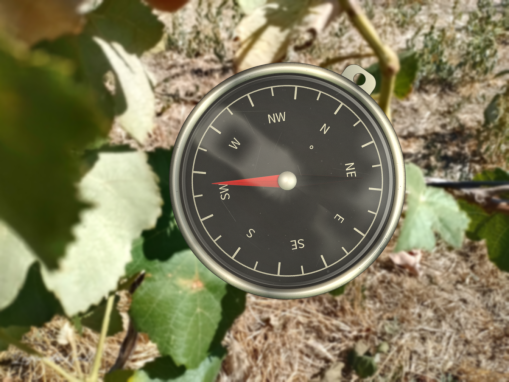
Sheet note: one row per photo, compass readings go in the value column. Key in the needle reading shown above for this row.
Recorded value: 232.5 °
